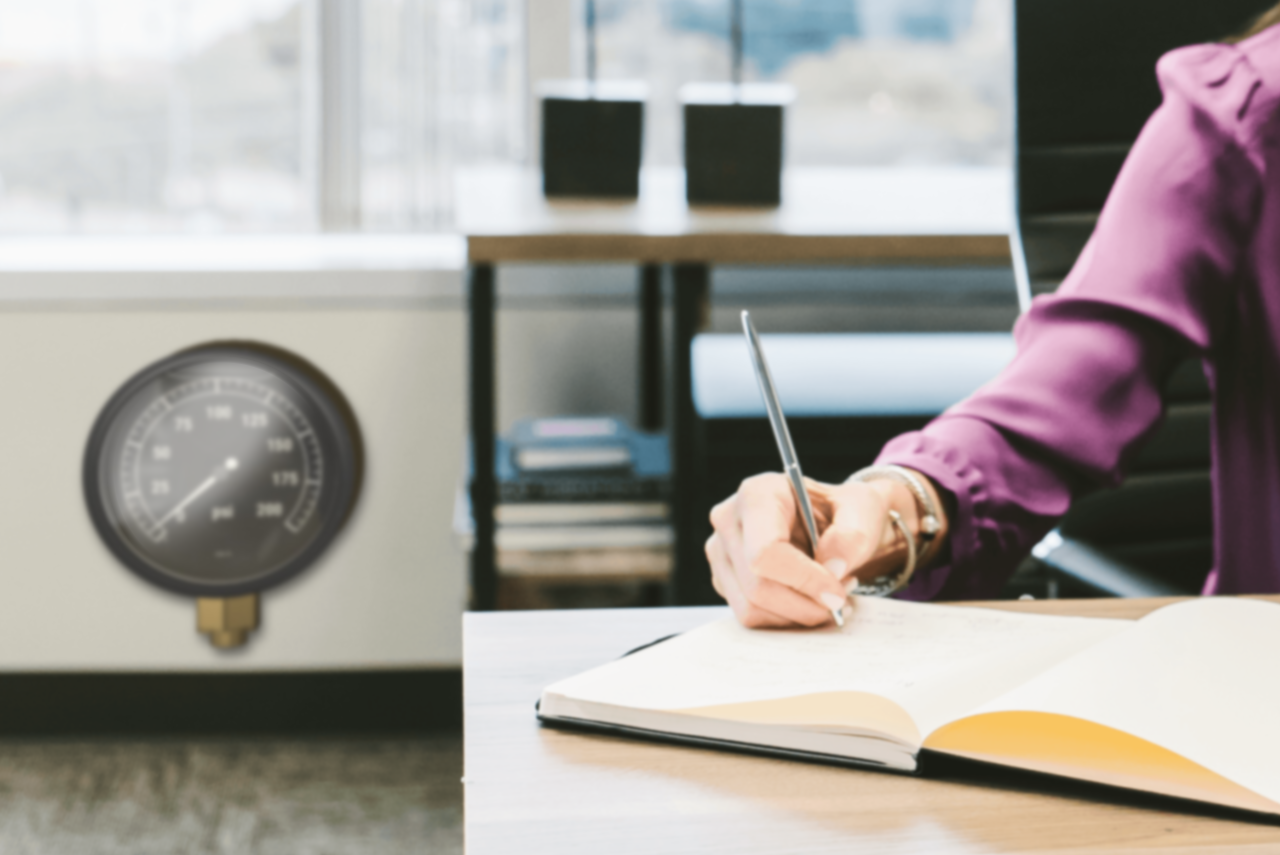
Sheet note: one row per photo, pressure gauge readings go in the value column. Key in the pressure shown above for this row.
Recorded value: 5 psi
